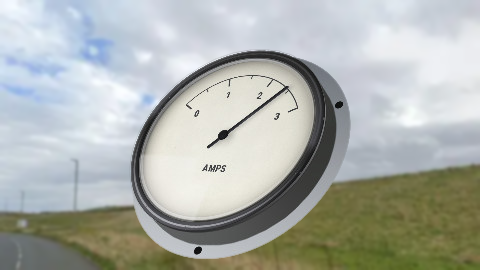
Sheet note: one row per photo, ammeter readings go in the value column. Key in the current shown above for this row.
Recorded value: 2.5 A
